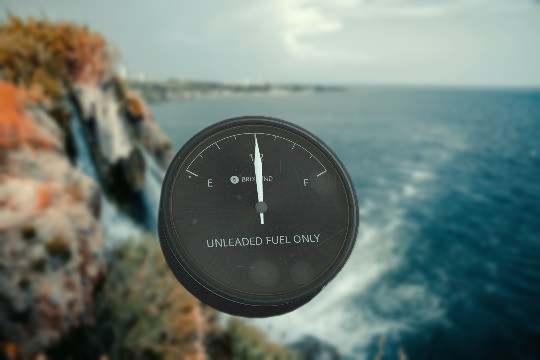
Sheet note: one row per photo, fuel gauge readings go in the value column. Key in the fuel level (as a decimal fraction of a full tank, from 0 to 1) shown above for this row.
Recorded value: 0.5
